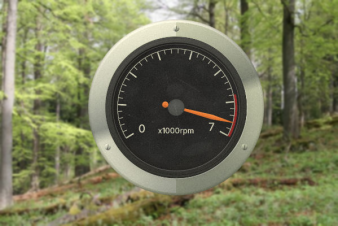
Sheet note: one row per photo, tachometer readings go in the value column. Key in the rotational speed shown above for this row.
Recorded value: 6600 rpm
